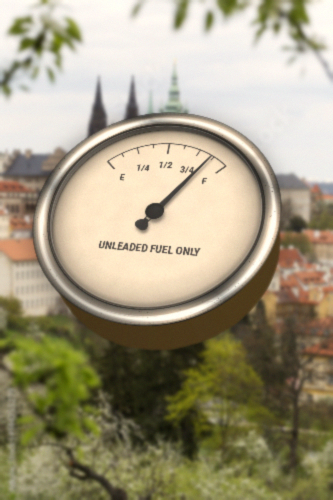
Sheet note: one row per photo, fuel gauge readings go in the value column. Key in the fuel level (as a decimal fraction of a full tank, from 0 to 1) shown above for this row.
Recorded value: 0.875
